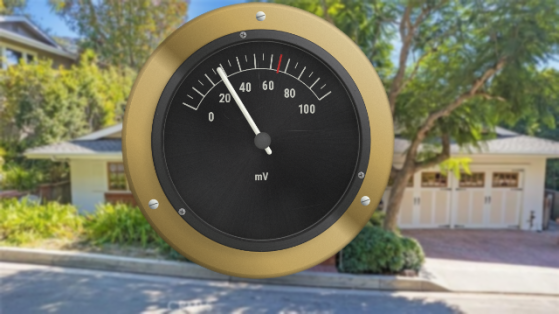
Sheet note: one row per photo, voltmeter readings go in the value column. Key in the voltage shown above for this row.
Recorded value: 27.5 mV
